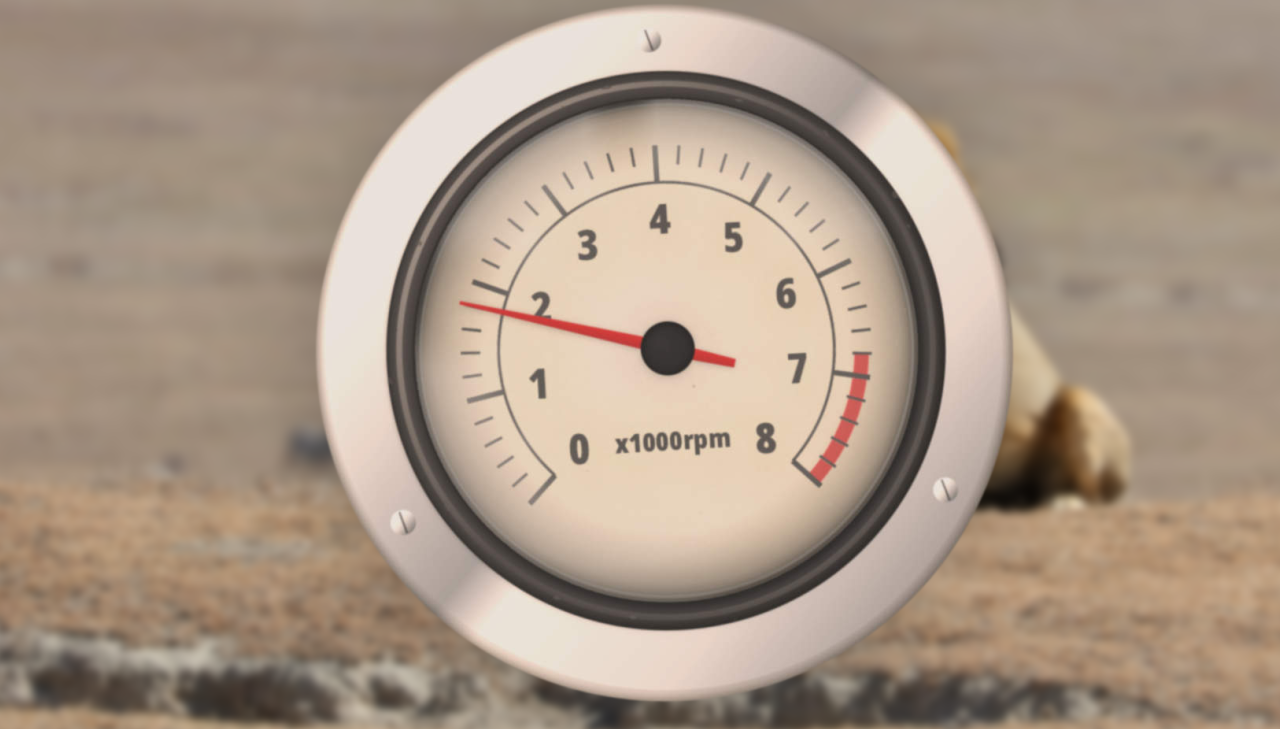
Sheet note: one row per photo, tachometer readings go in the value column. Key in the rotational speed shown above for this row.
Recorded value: 1800 rpm
